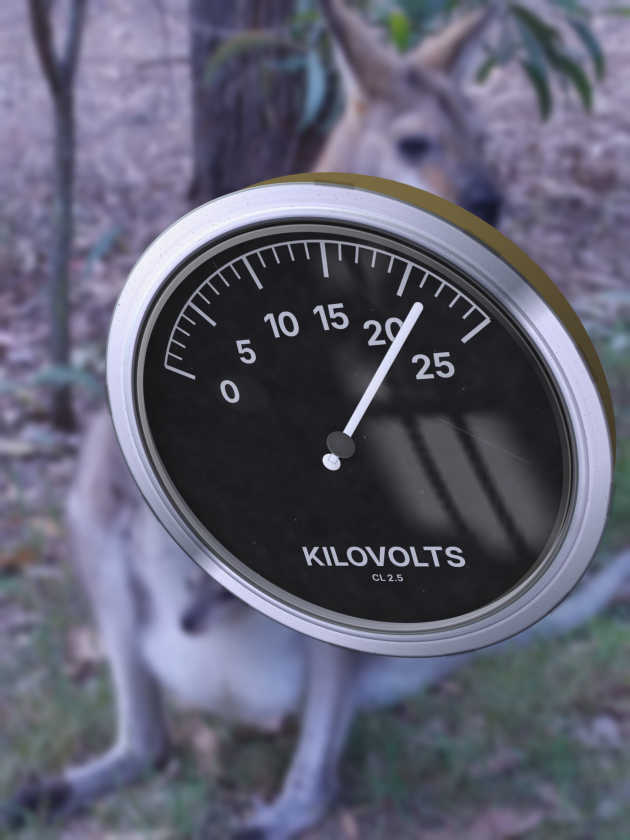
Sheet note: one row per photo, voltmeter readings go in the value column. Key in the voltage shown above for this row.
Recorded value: 21.5 kV
